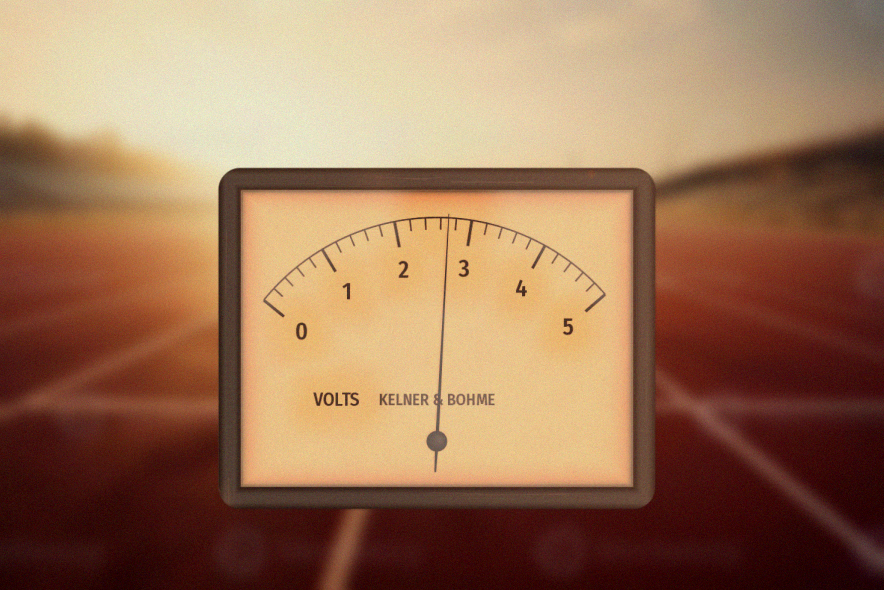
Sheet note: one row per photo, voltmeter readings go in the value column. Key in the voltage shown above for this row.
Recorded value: 2.7 V
